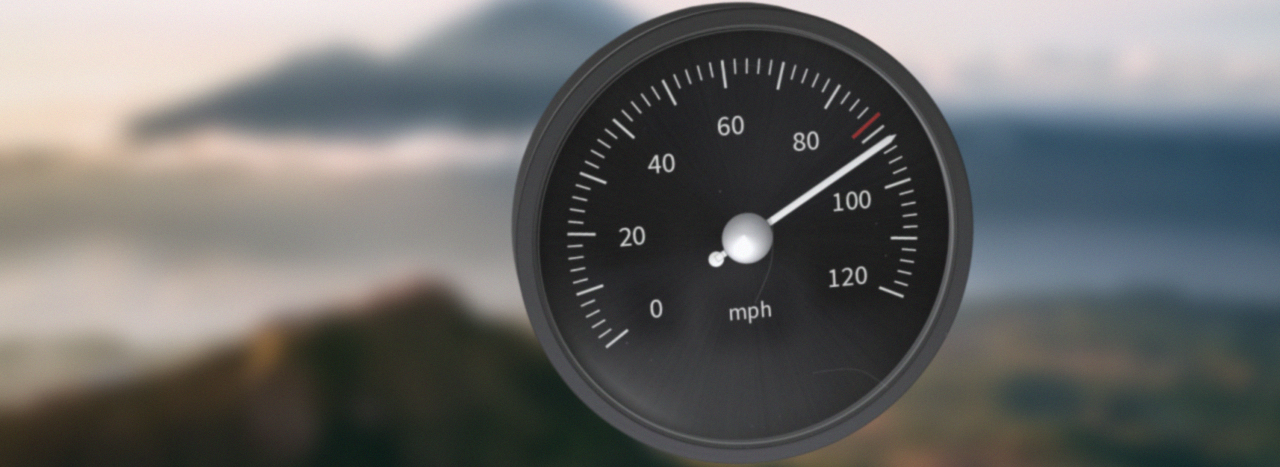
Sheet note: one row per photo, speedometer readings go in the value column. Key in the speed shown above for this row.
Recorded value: 92 mph
